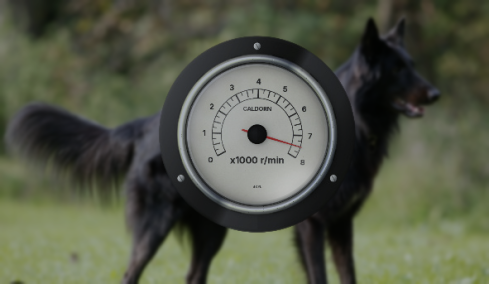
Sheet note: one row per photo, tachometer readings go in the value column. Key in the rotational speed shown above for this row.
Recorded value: 7500 rpm
